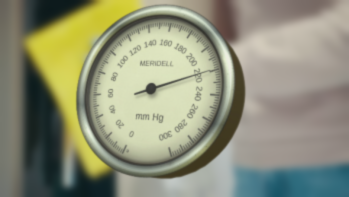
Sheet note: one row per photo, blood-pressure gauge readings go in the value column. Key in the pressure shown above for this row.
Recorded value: 220 mmHg
